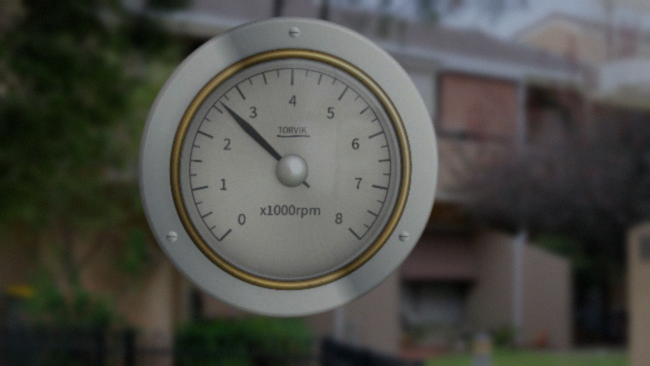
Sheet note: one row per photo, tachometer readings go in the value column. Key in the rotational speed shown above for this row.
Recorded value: 2625 rpm
